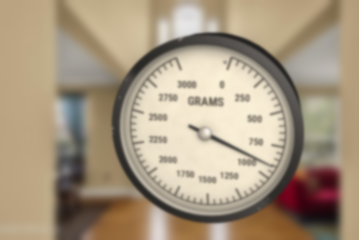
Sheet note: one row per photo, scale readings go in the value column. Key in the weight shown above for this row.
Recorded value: 900 g
